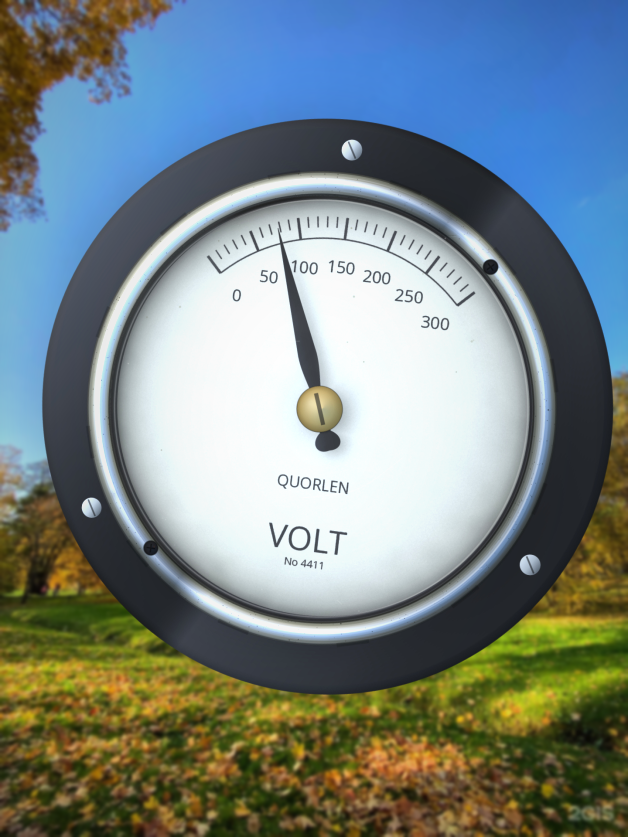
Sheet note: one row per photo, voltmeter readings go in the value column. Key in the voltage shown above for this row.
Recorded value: 80 V
